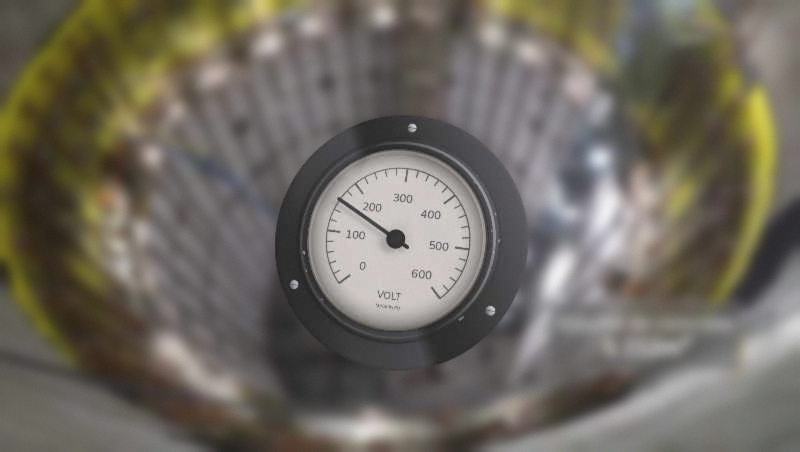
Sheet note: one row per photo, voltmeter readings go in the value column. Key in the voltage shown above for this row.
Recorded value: 160 V
